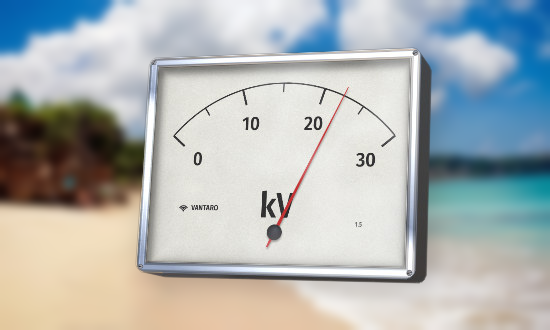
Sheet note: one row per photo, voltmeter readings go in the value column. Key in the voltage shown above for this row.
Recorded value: 22.5 kV
